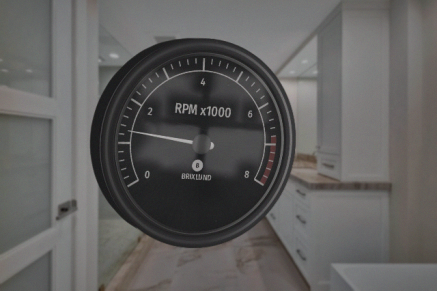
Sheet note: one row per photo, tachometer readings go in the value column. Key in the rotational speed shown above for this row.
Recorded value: 1300 rpm
